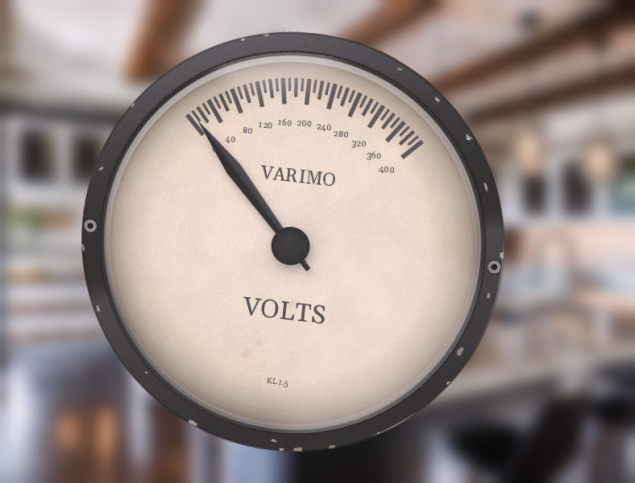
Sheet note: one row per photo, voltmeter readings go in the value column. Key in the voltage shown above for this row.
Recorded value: 10 V
